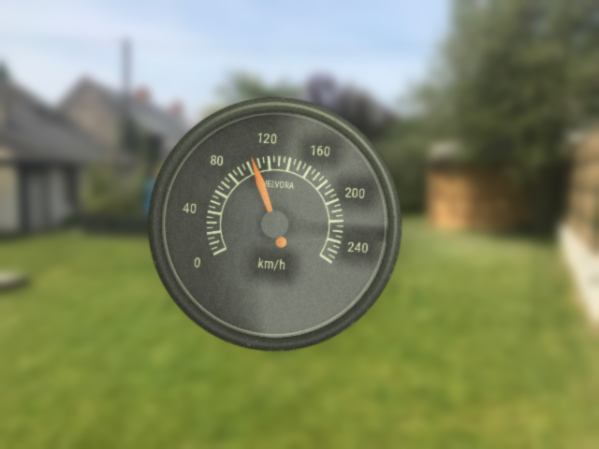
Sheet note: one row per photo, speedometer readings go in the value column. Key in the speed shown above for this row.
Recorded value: 105 km/h
